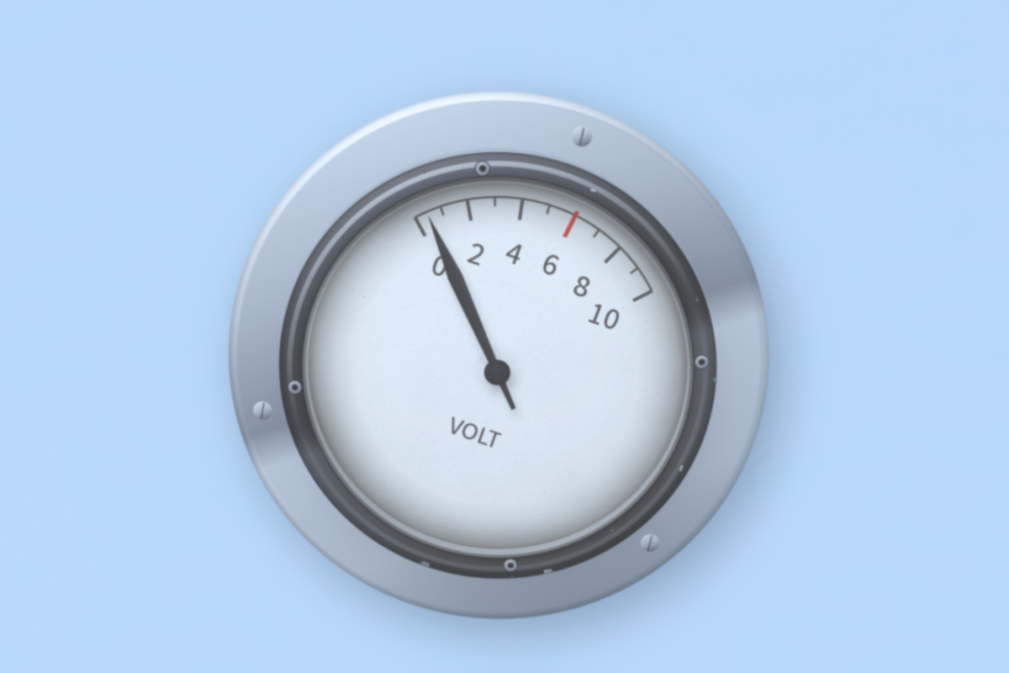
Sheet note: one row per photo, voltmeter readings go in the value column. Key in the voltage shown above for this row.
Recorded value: 0.5 V
